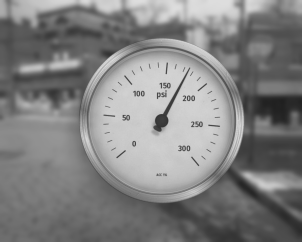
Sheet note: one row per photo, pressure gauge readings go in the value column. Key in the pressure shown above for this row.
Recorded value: 175 psi
